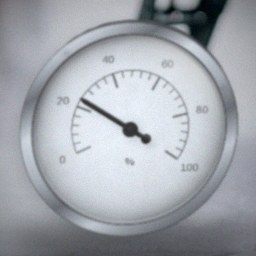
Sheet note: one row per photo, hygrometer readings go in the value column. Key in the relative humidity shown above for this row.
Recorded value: 24 %
